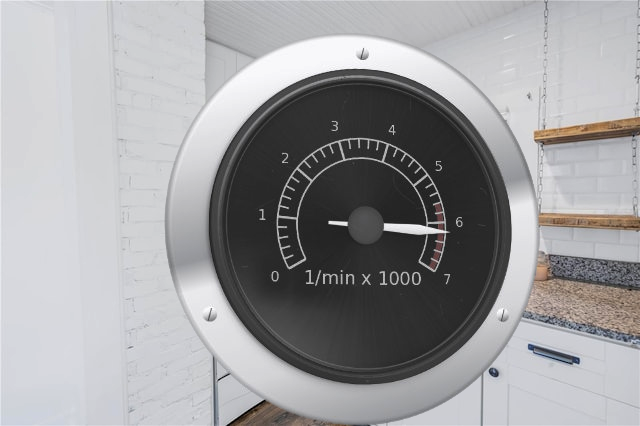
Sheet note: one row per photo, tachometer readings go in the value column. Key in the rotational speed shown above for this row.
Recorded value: 6200 rpm
